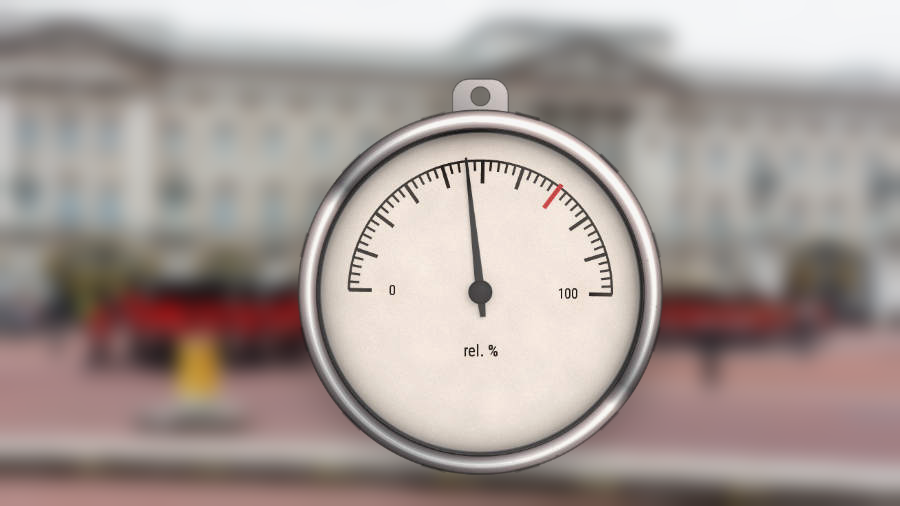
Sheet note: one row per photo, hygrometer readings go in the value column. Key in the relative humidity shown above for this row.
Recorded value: 46 %
